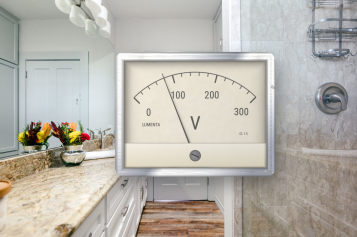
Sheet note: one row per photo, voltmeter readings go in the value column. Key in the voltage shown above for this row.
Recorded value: 80 V
